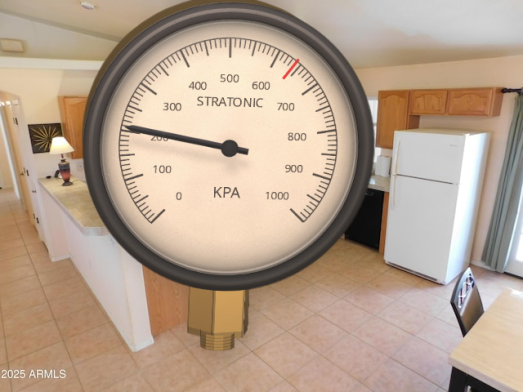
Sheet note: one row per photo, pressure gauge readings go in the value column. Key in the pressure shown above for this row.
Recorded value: 210 kPa
